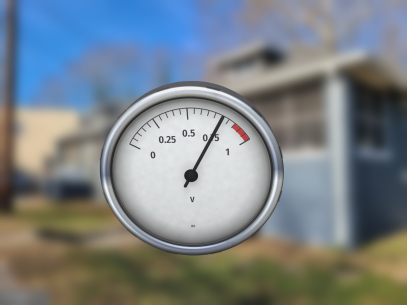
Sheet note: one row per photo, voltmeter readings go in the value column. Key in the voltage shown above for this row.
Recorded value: 0.75 V
